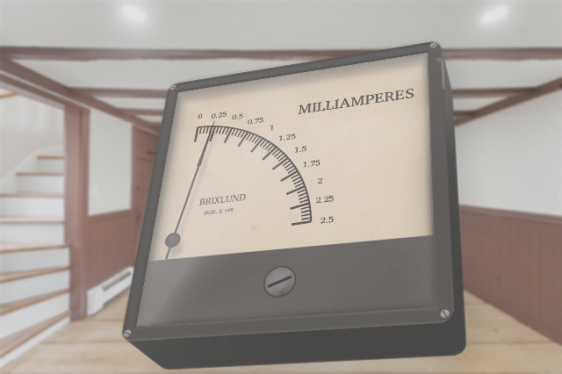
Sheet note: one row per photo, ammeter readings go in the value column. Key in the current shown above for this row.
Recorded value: 0.25 mA
